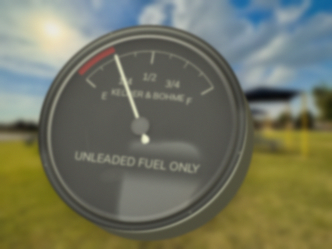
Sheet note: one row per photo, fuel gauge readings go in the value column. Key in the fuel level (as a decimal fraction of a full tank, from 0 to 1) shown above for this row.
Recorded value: 0.25
